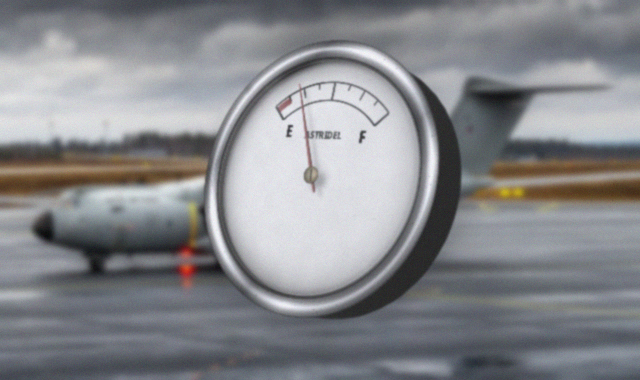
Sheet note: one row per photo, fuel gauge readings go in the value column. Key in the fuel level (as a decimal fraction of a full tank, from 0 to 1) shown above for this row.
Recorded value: 0.25
